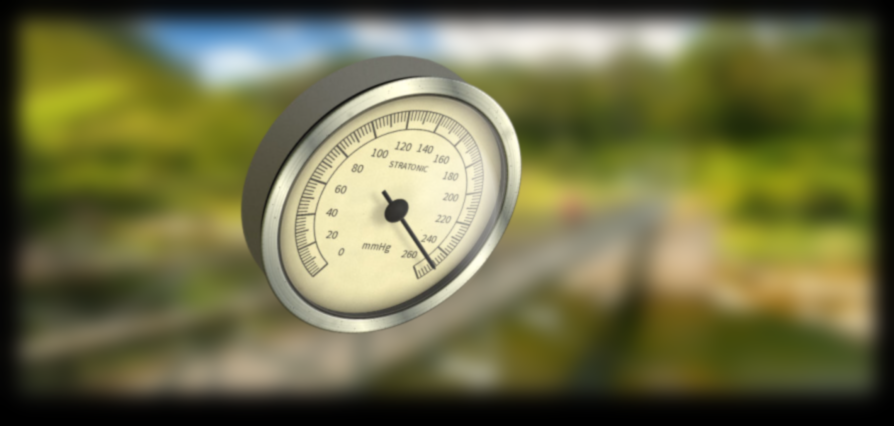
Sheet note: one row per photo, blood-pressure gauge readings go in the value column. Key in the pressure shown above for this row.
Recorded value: 250 mmHg
